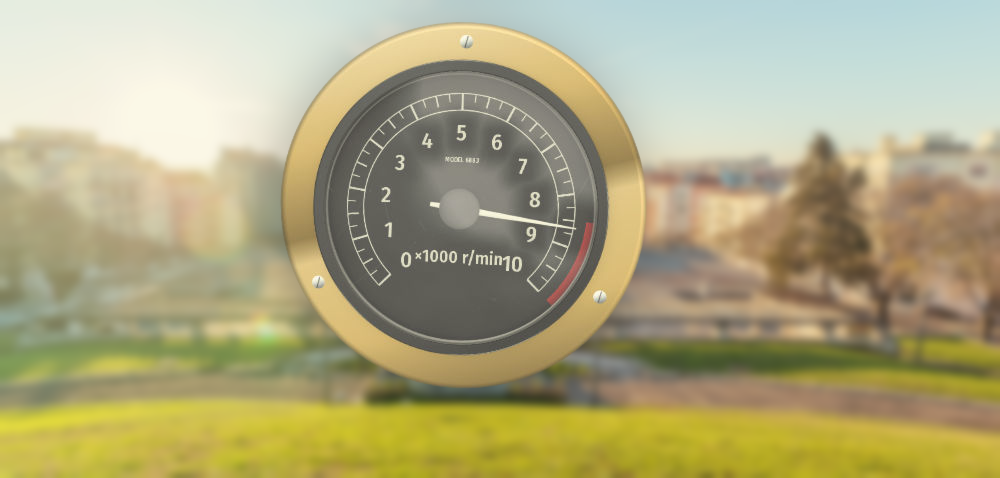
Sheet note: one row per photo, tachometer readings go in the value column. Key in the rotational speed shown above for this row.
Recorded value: 8625 rpm
